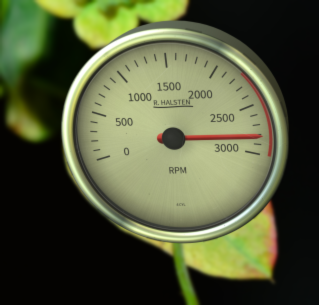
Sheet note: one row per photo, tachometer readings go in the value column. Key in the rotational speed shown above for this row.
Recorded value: 2800 rpm
